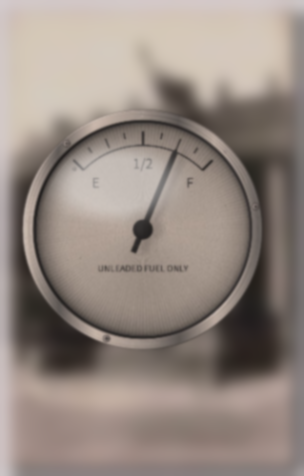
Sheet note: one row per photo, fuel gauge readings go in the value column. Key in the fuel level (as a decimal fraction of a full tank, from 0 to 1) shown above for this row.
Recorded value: 0.75
